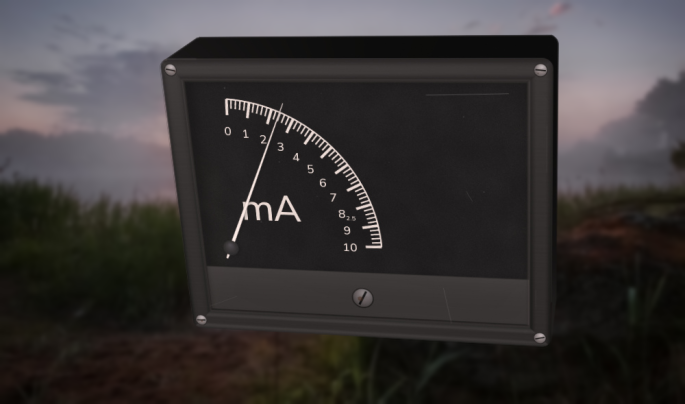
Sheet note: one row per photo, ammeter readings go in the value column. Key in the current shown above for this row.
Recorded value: 2.4 mA
